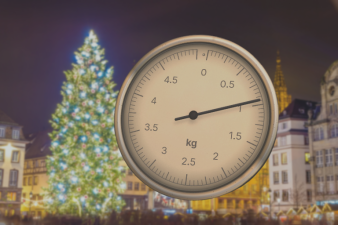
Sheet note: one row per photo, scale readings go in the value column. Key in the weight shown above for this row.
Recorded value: 0.95 kg
